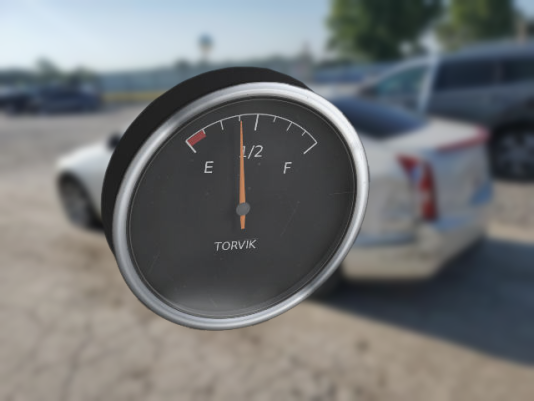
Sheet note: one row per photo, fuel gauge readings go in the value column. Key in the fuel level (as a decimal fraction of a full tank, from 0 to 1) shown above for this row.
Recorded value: 0.375
